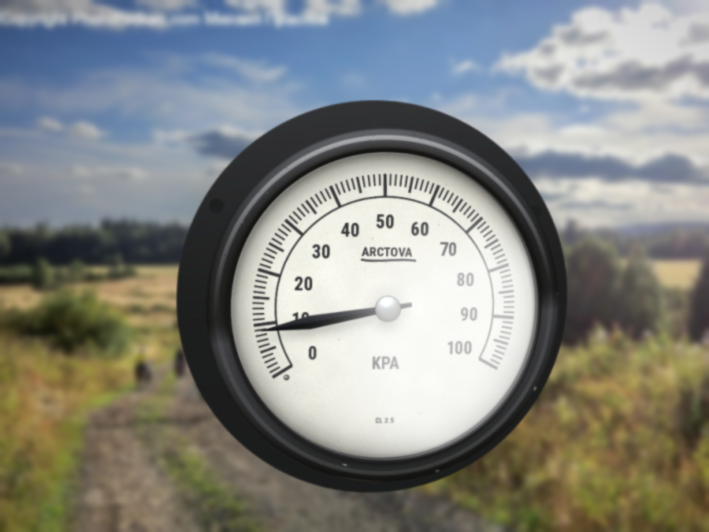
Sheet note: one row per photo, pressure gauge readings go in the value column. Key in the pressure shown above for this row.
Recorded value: 9 kPa
